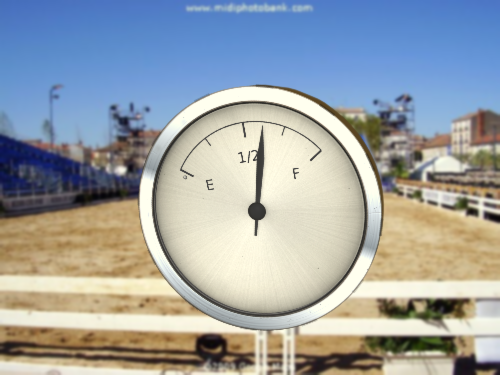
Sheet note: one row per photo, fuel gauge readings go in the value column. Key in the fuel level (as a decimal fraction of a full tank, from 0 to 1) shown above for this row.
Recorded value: 0.625
